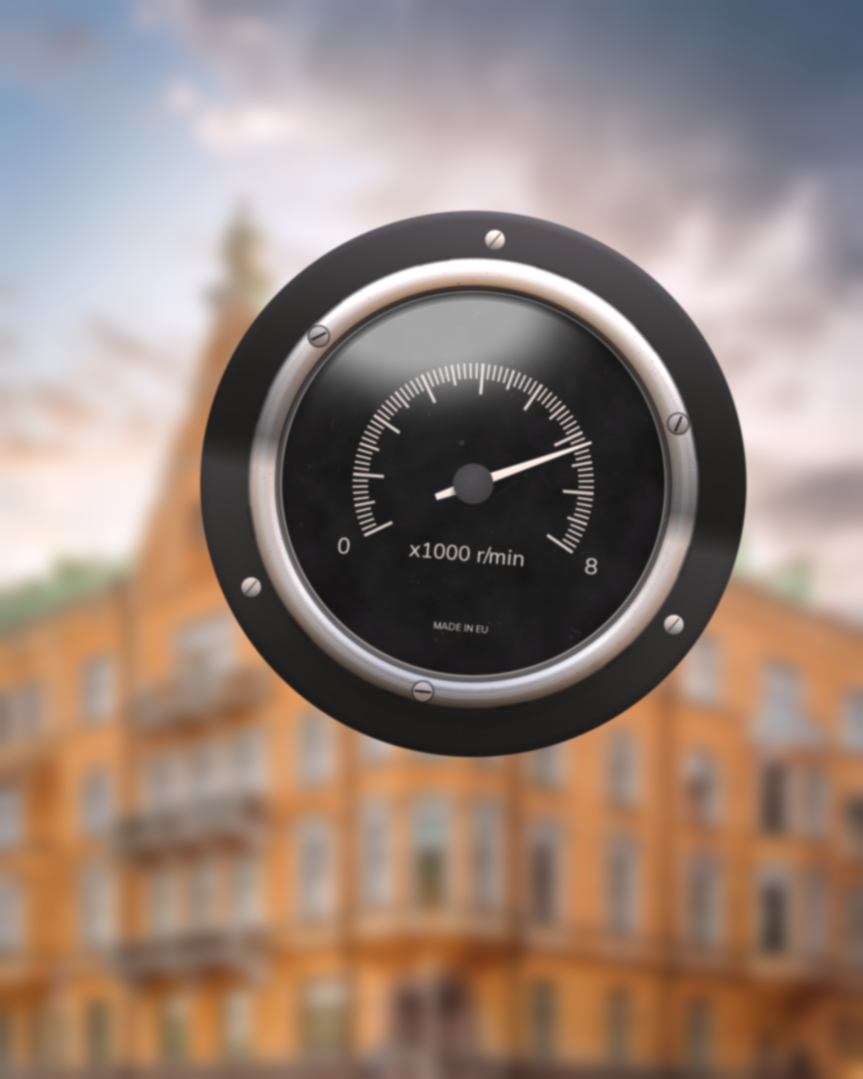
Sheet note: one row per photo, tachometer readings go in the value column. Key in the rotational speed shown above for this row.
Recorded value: 6200 rpm
